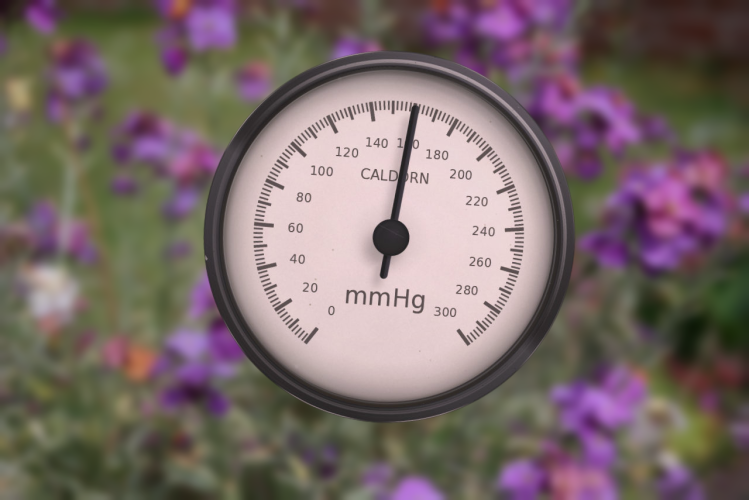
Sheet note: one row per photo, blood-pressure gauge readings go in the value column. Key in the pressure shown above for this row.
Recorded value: 160 mmHg
